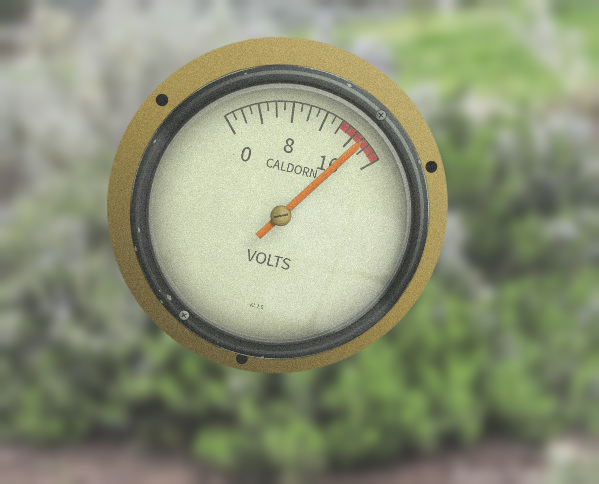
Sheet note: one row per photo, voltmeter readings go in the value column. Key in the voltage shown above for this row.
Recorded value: 17 V
